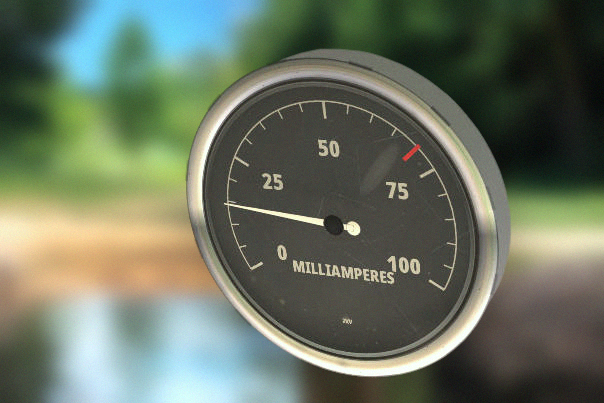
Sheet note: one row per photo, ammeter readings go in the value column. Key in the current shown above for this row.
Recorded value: 15 mA
